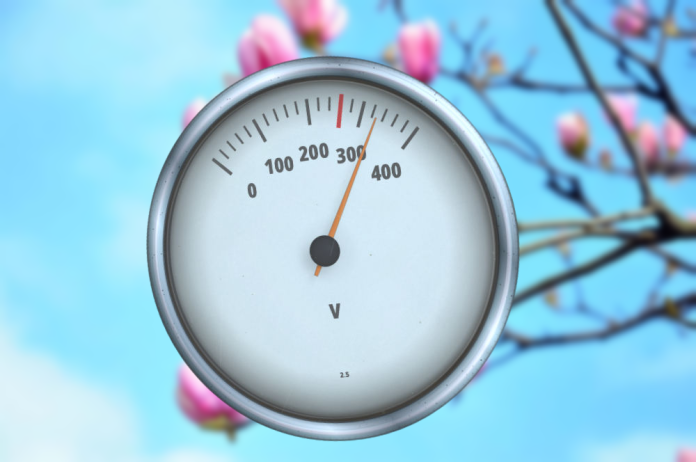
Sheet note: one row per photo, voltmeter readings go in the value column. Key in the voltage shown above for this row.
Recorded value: 330 V
